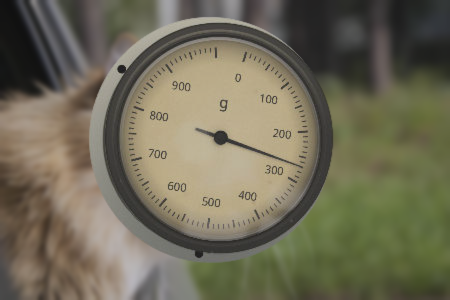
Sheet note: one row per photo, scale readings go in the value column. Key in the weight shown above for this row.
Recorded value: 270 g
